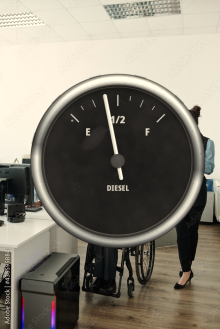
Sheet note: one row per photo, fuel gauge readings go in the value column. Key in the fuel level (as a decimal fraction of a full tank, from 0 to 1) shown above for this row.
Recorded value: 0.375
